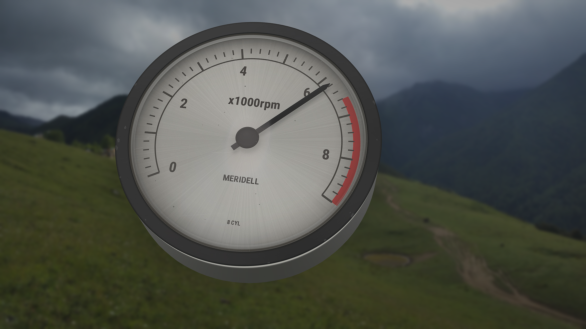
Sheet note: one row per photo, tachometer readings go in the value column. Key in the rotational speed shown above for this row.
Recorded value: 6200 rpm
